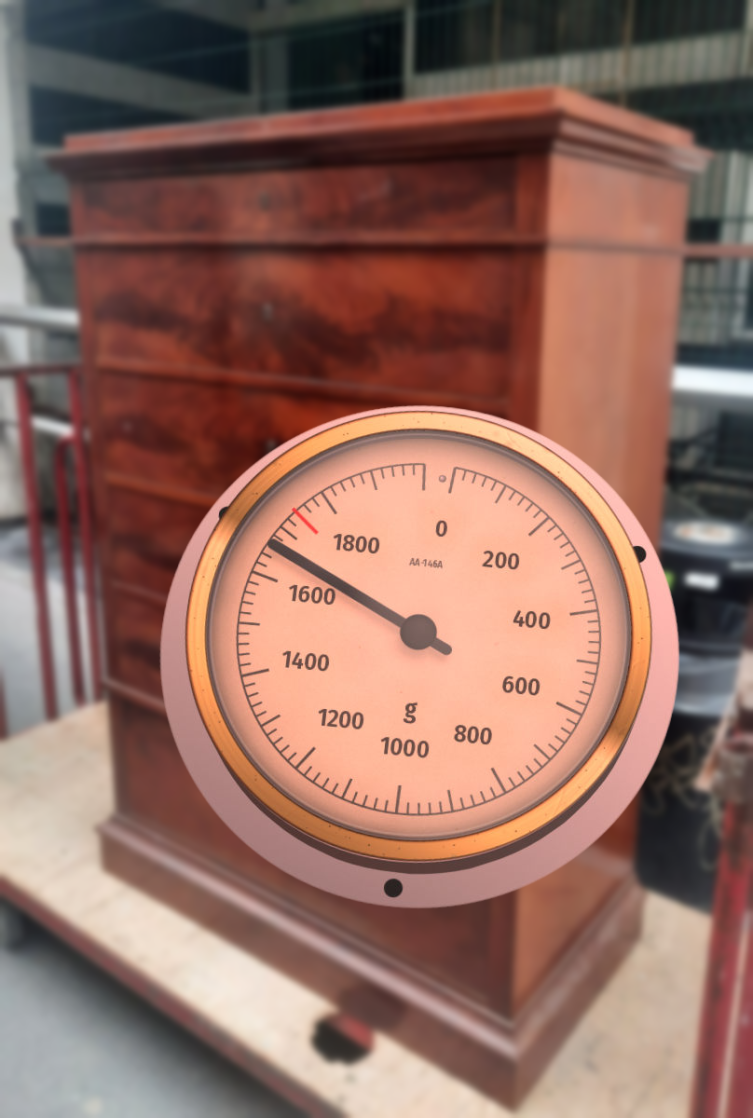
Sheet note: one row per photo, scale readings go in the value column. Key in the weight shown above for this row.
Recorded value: 1660 g
